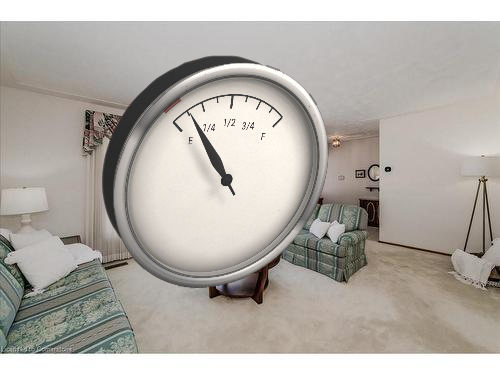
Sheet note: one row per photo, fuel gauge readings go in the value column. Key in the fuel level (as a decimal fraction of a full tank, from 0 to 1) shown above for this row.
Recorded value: 0.125
